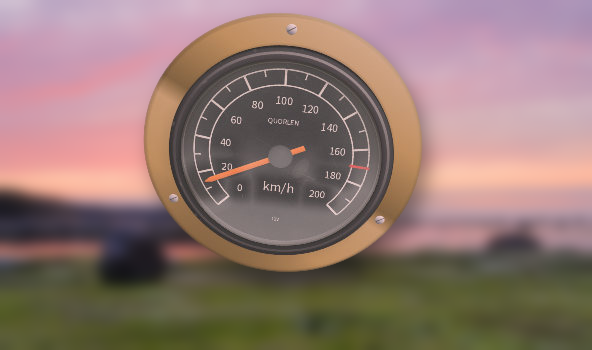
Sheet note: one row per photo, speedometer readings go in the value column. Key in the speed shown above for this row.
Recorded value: 15 km/h
